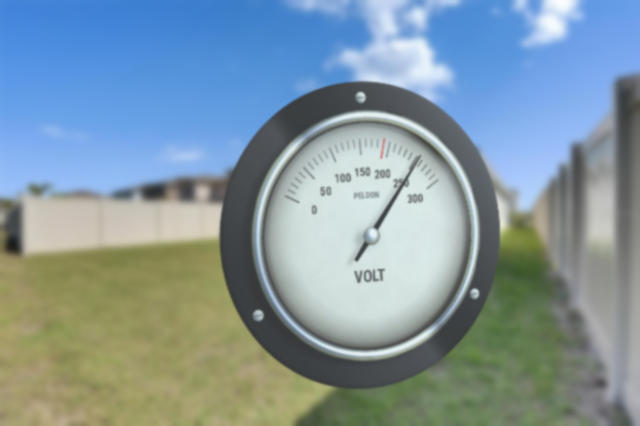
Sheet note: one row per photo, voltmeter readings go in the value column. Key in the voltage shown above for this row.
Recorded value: 250 V
